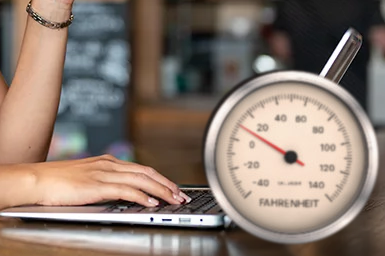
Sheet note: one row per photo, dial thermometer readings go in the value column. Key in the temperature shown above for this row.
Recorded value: 10 °F
